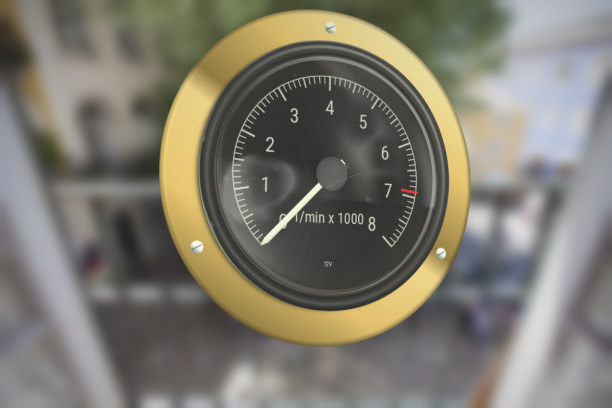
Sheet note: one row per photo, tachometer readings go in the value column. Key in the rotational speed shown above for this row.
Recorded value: 0 rpm
